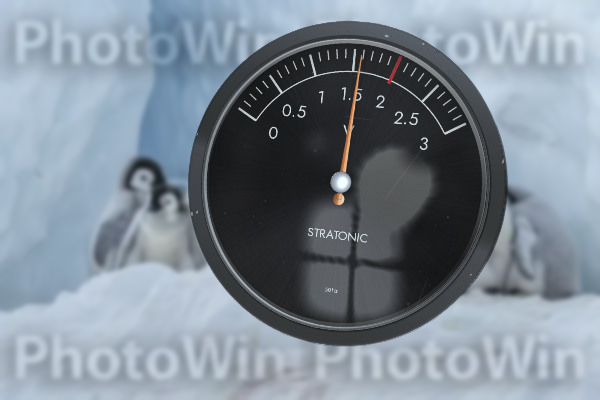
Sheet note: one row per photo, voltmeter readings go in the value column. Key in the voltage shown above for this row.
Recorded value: 1.6 V
